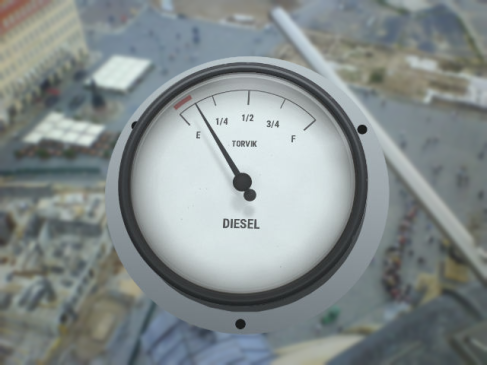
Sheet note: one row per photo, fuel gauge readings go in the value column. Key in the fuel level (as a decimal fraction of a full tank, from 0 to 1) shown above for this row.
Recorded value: 0.125
